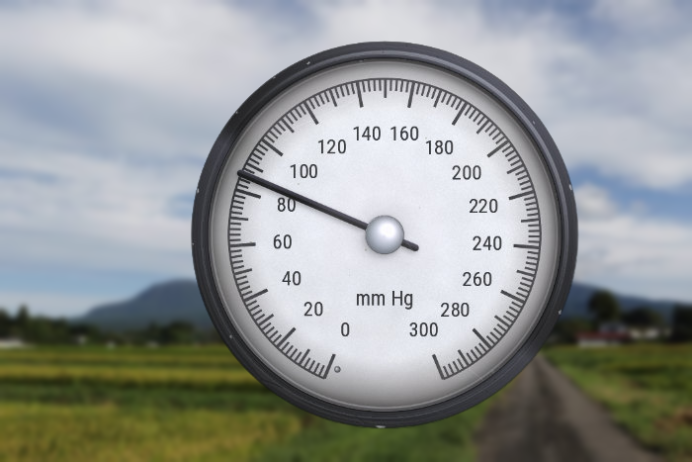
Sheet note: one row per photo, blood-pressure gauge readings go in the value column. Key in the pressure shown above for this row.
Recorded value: 86 mmHg
